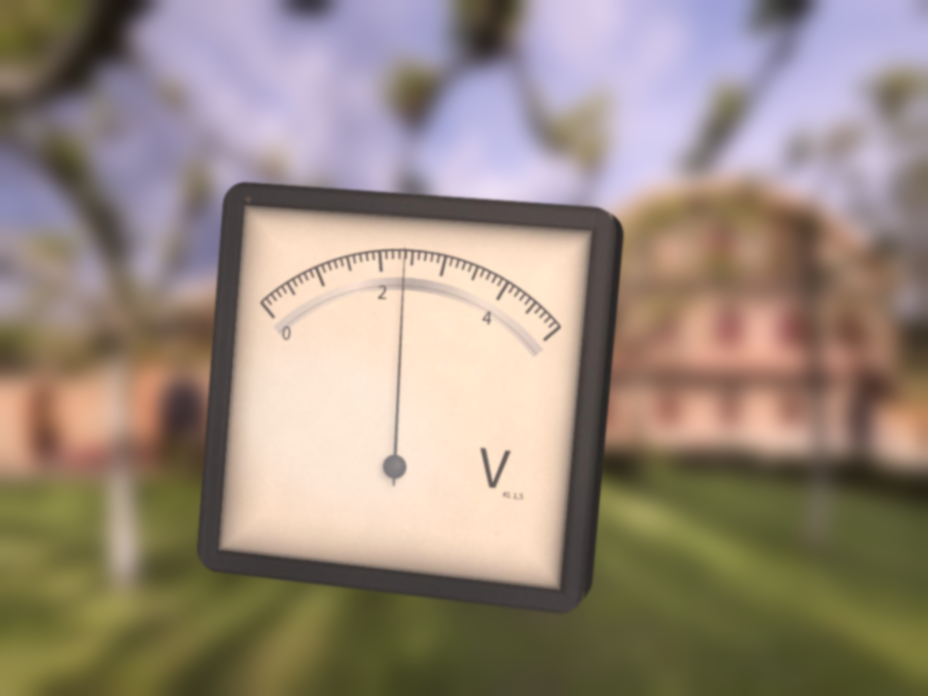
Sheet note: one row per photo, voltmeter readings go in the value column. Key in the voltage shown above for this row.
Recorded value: 2.4 V
